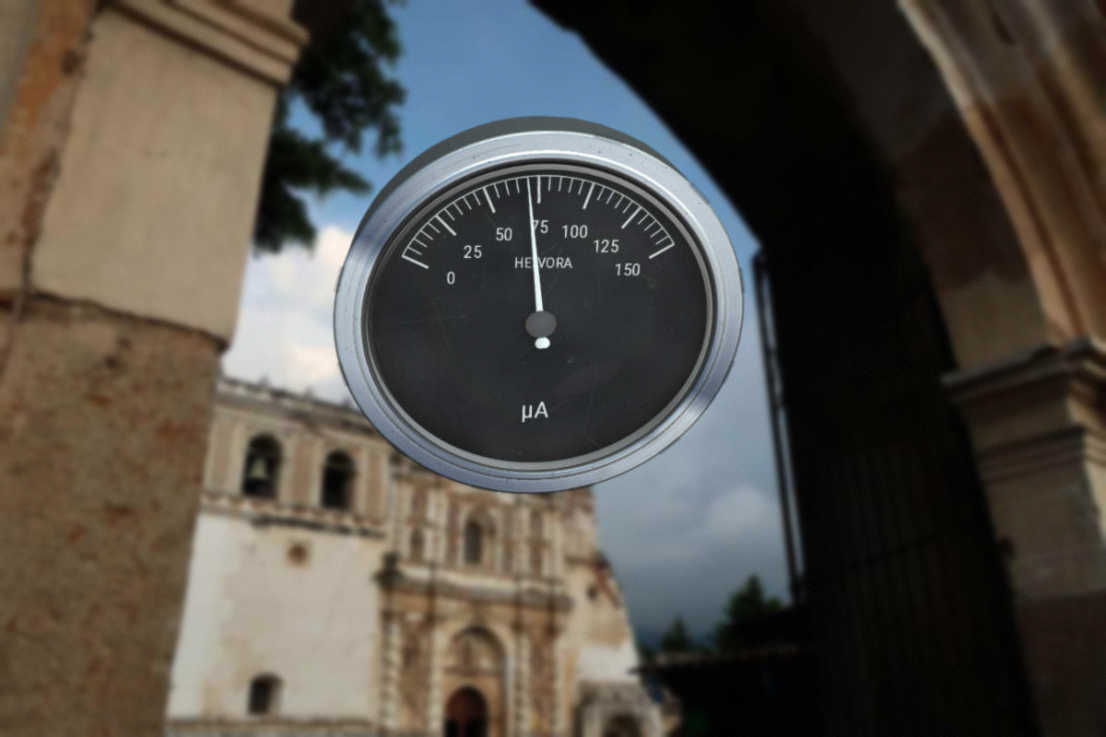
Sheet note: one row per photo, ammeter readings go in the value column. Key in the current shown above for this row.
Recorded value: 70 µA
